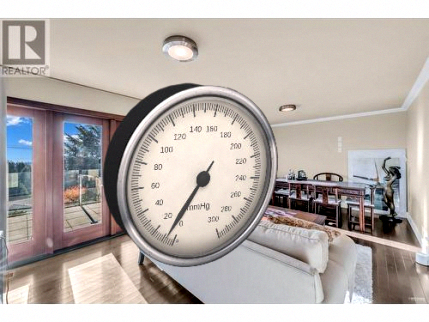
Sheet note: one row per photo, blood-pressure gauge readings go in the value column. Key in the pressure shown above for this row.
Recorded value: 10 mmHg
